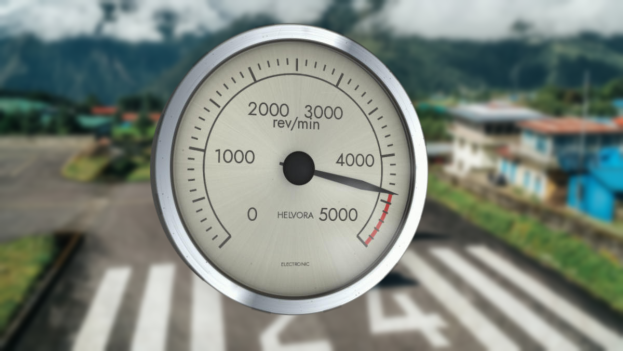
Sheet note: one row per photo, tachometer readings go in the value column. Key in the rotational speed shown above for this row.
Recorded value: 4400 rpm
